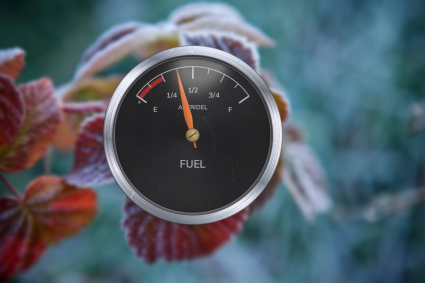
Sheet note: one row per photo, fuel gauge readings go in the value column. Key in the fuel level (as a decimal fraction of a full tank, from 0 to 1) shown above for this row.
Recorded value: 0.375
